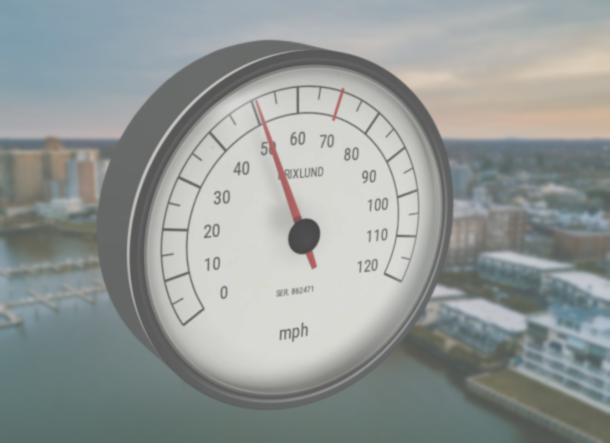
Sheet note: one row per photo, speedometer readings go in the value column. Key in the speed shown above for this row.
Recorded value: 50 mph
